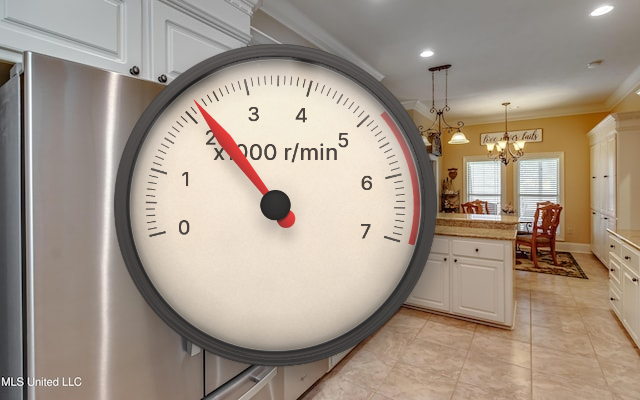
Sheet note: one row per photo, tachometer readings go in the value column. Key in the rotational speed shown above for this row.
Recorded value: 2200 rpm
